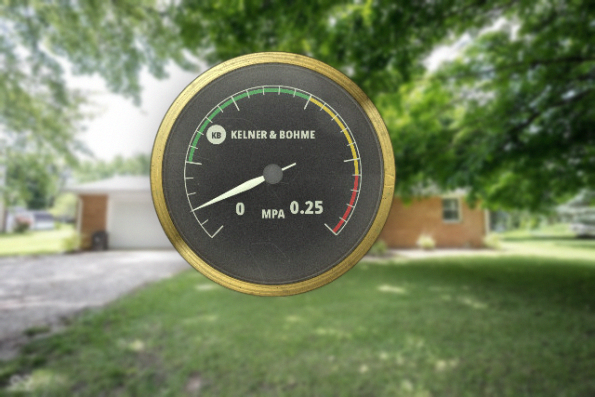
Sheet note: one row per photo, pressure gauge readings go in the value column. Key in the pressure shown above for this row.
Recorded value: 0.02 MPa
